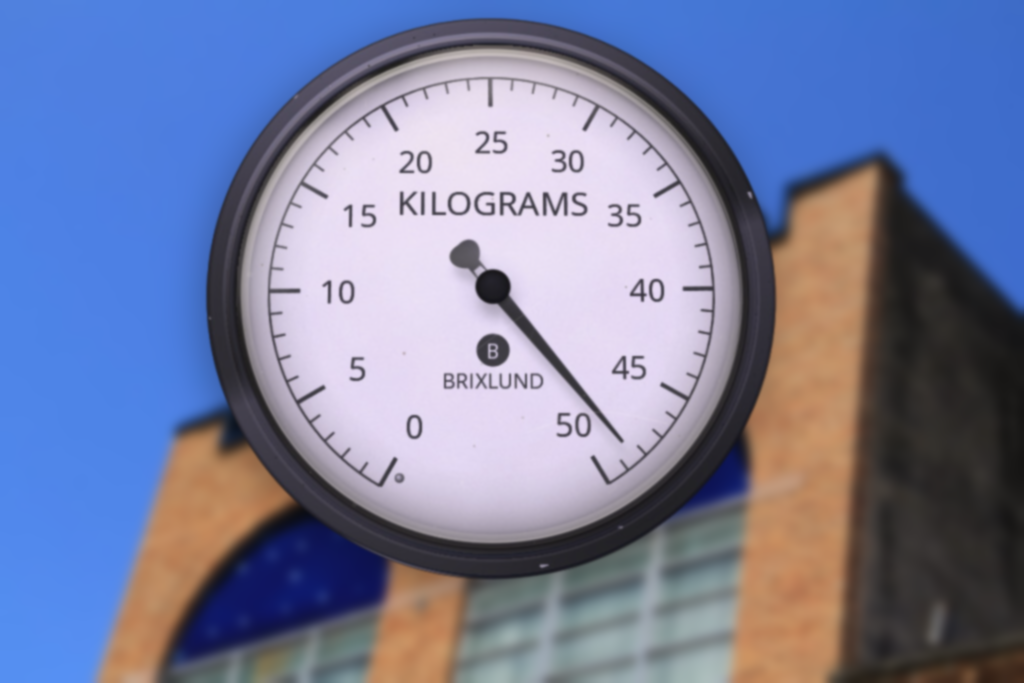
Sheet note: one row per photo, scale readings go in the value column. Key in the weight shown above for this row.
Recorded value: 48.5 kg
